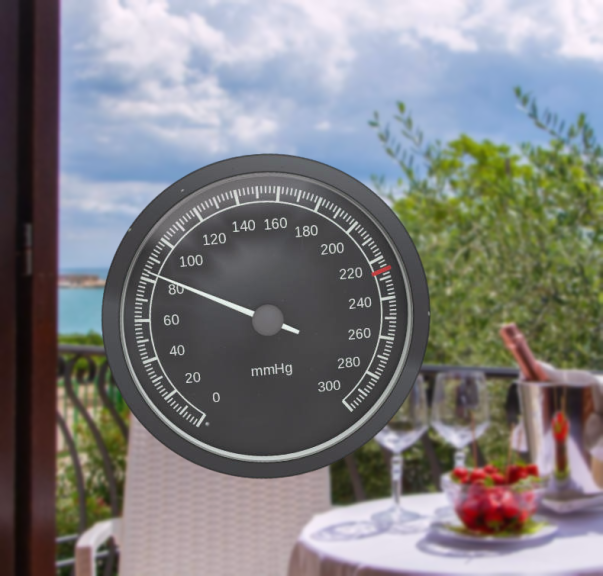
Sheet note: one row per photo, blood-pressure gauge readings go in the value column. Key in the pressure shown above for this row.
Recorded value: 84 mmHg
